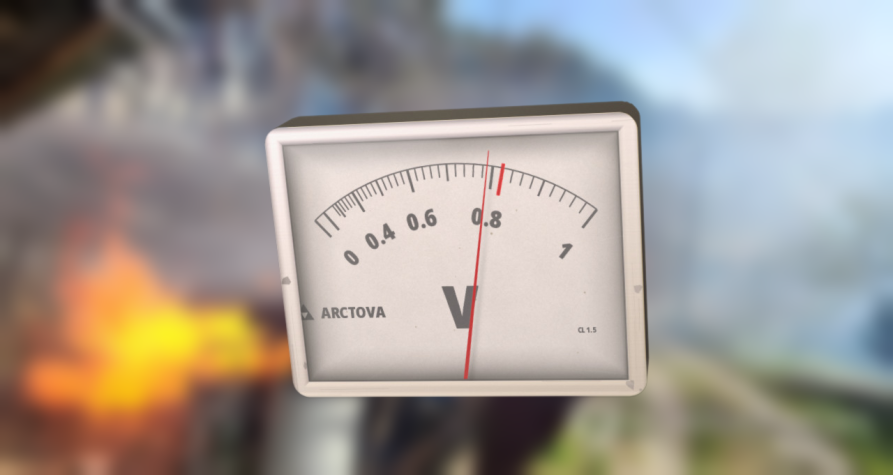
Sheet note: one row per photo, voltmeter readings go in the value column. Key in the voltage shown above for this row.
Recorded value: 0.79 V
